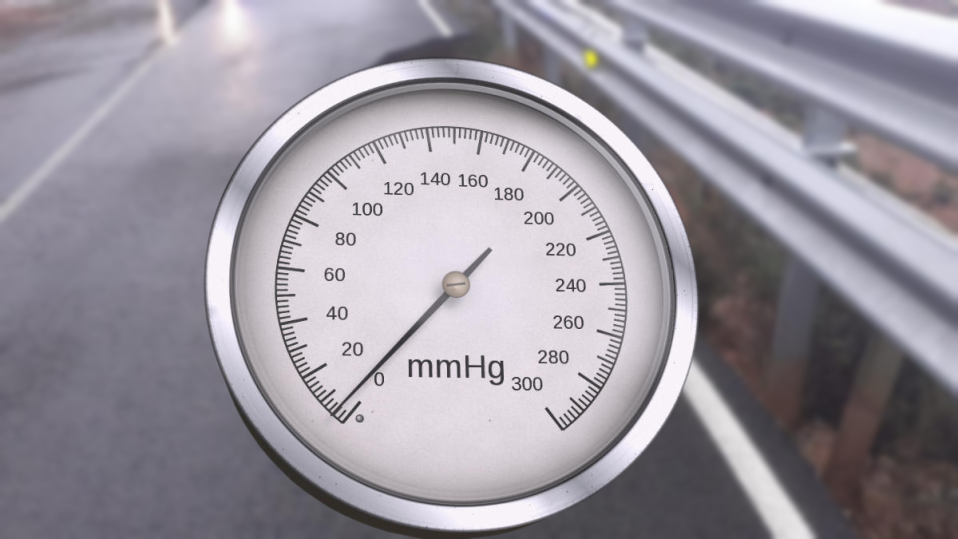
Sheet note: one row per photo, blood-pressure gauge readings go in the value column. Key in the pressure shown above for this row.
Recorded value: 4 mmHg
